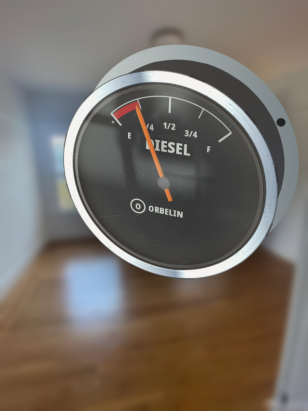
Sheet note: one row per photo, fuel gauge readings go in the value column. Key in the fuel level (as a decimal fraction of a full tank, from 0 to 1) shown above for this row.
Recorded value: 0.25
